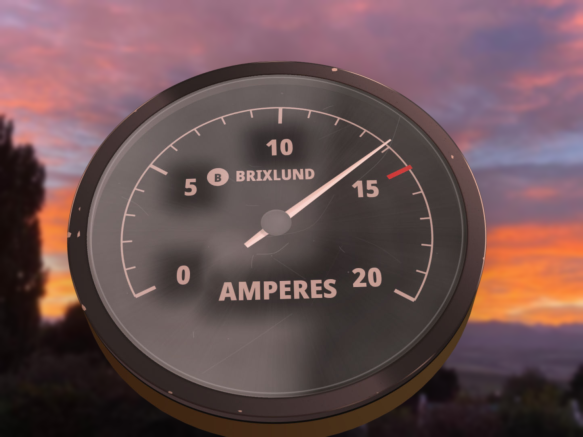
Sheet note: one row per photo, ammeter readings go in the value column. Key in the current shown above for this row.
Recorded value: 14 A
